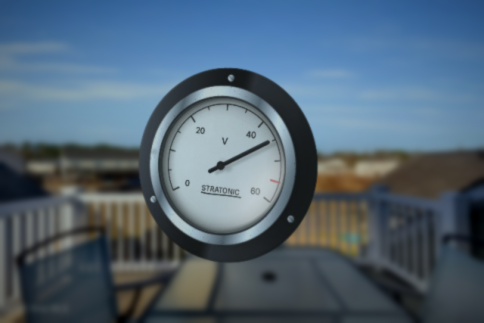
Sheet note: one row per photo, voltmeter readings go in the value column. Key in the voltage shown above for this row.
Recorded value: 45 V
